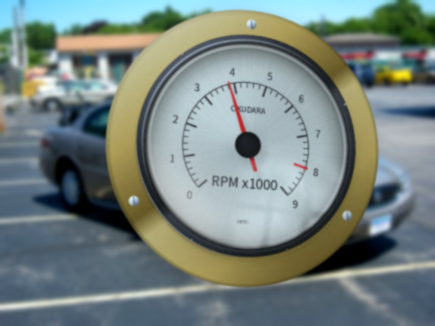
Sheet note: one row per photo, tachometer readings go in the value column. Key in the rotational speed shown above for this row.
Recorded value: 3800 rpm
